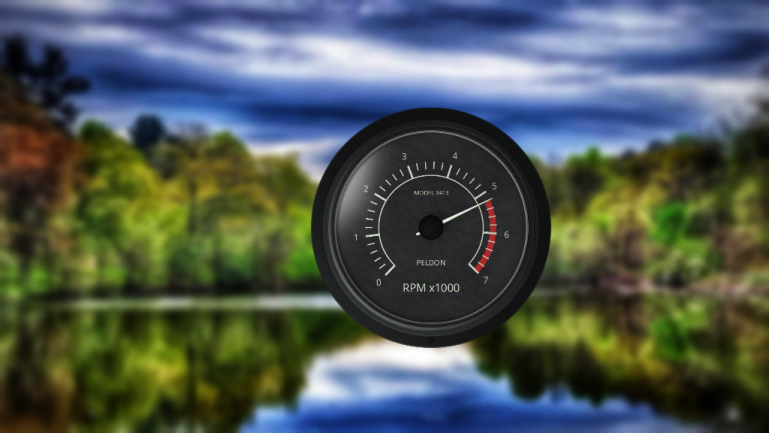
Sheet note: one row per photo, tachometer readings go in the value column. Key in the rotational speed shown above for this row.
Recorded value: 5200 rpm
